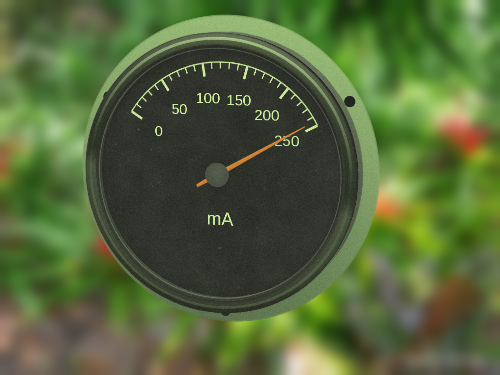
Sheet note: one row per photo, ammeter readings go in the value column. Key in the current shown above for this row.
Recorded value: 245 mA
